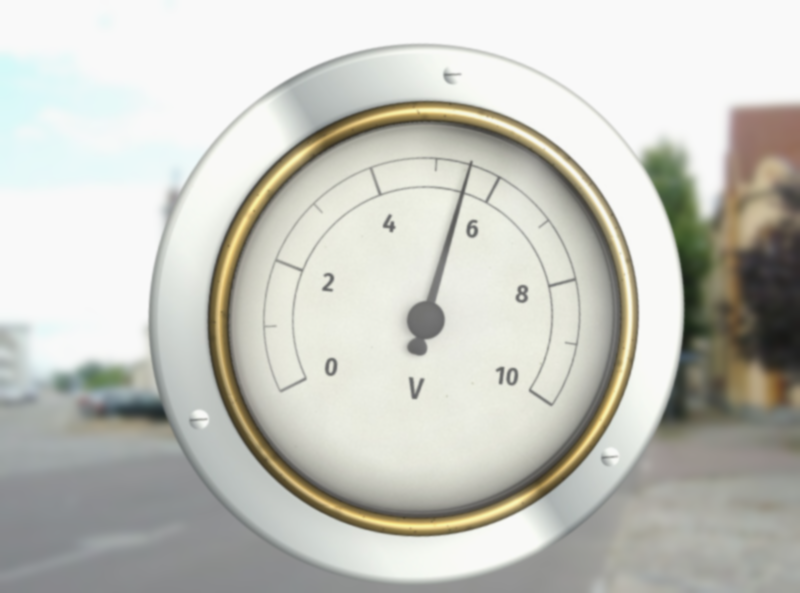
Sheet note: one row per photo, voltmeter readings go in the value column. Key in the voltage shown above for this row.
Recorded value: 5.5 V
